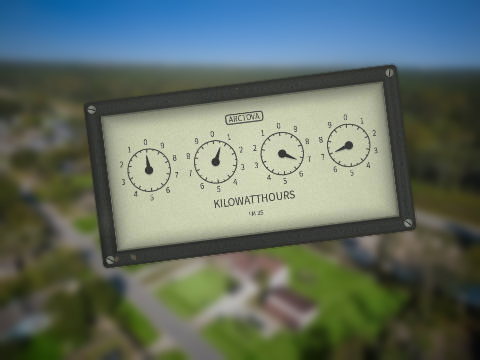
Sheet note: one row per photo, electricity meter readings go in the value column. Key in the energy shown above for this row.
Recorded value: 67 kWh
